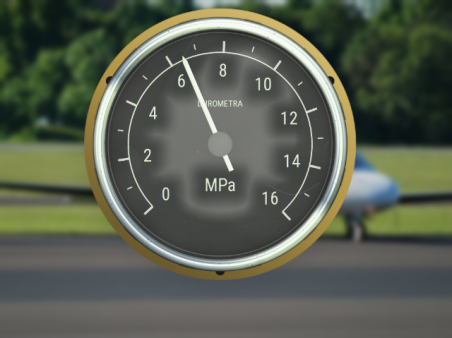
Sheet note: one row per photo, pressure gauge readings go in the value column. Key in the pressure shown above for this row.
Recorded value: 6.5 MPa
